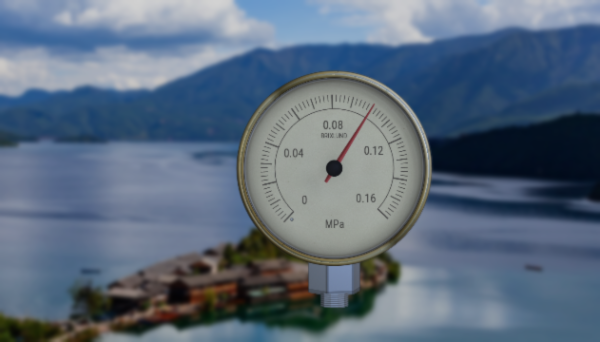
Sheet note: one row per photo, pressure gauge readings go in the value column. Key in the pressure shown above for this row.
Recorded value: 0.1 MPa
